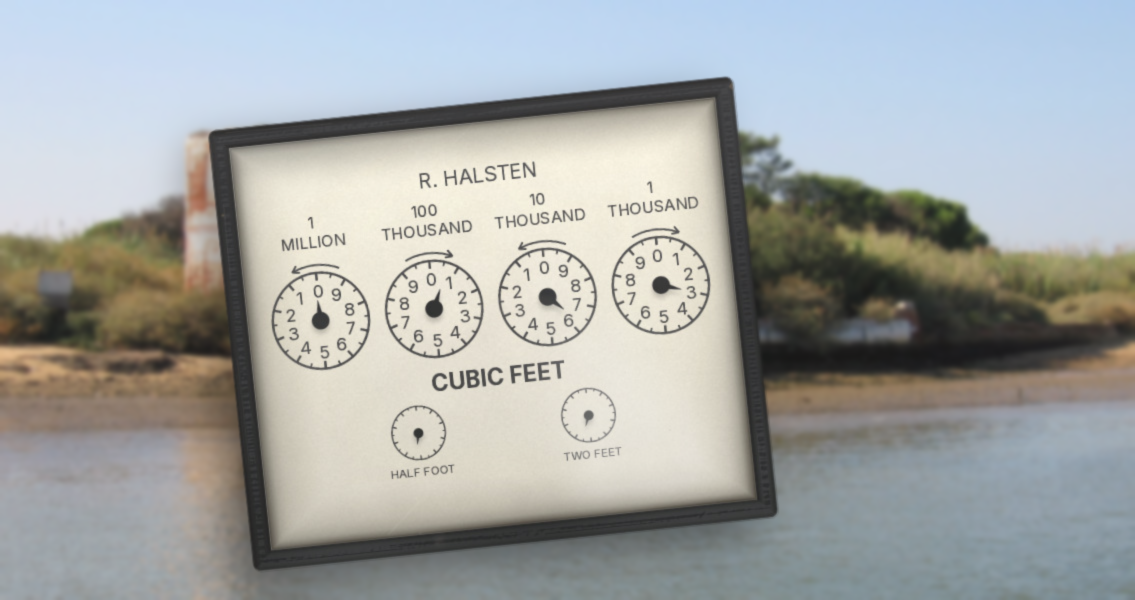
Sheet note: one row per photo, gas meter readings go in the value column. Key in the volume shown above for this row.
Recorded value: 6300 ft³
